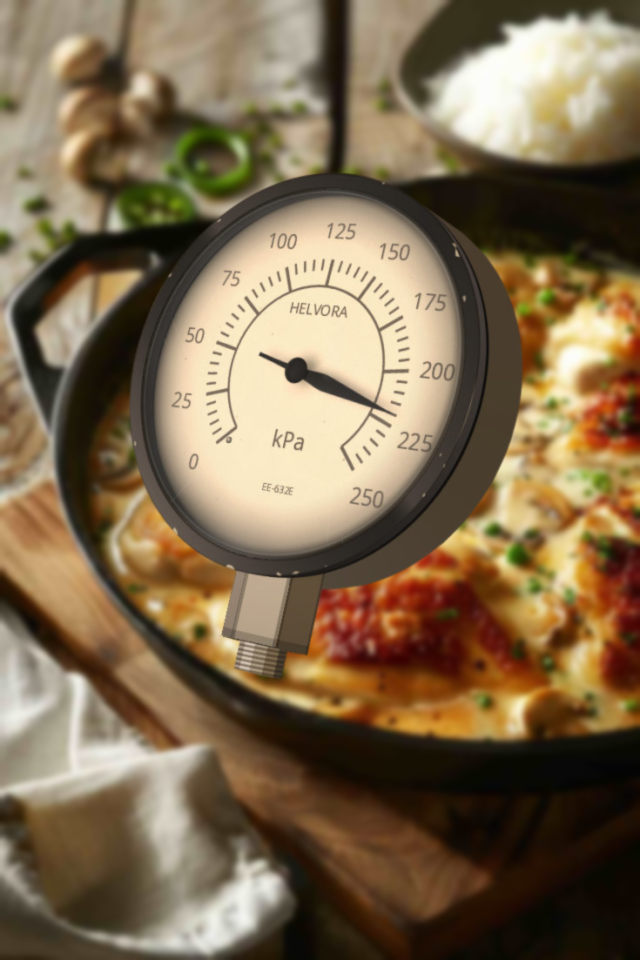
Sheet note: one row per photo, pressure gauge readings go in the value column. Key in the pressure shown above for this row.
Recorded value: 220 kPa
